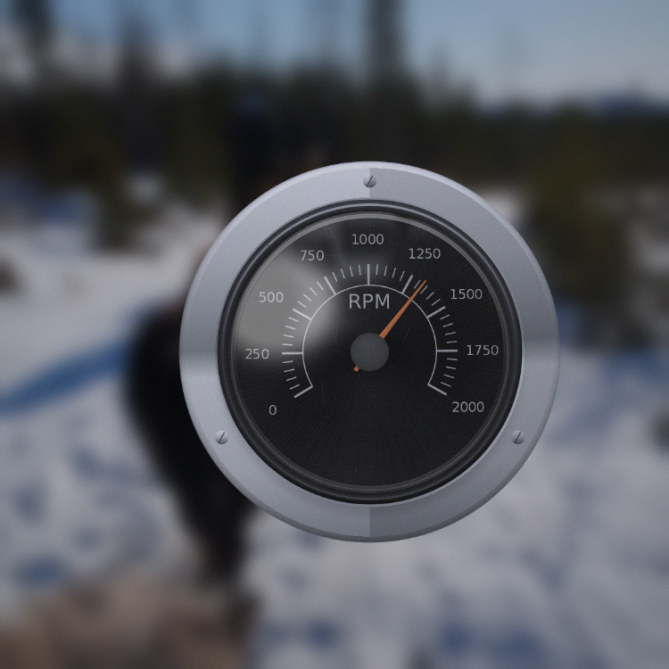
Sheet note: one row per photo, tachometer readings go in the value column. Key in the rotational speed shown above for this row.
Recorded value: 1325 rpm
